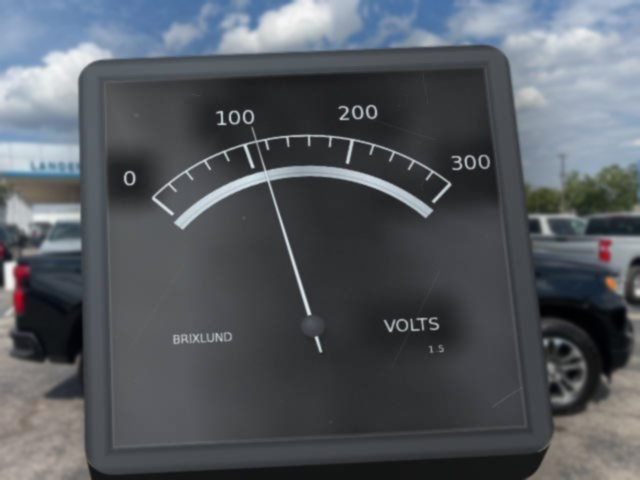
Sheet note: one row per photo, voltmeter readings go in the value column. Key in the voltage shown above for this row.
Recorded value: 110 V
